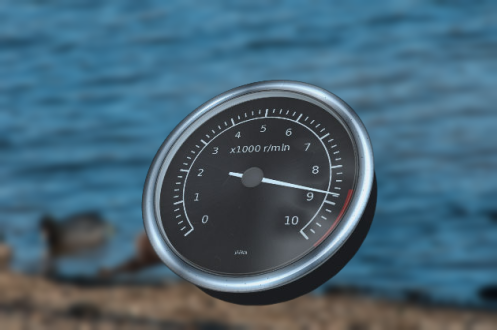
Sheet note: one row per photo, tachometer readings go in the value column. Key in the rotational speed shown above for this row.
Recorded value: 8800 rpm
